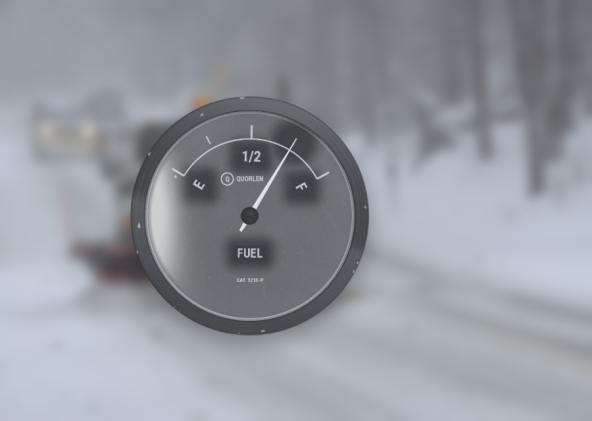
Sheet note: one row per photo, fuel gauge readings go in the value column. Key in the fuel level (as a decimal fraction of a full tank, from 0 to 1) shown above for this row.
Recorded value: 0.75
